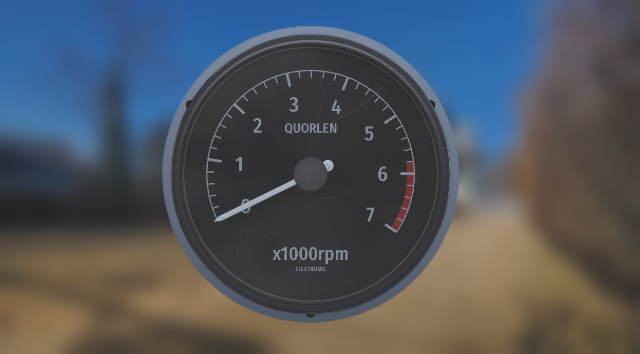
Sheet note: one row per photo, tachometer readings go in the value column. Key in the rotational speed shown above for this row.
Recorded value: 0 rpm
